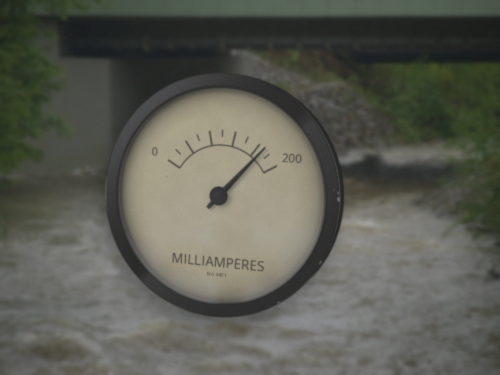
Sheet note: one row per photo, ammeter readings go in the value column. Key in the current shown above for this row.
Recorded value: 170 mA
